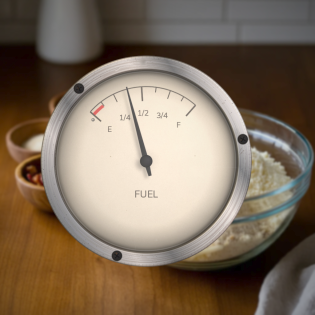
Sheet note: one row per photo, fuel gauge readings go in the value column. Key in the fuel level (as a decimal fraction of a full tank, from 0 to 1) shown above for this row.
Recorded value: 0.375
